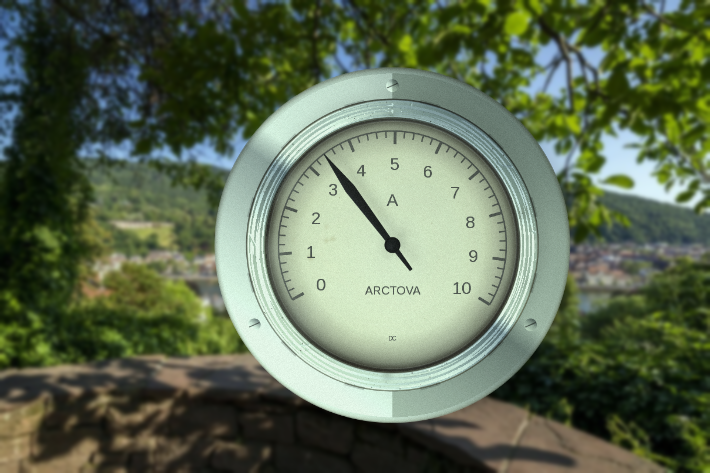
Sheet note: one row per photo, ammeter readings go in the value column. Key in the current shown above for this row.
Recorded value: 3.4 A
